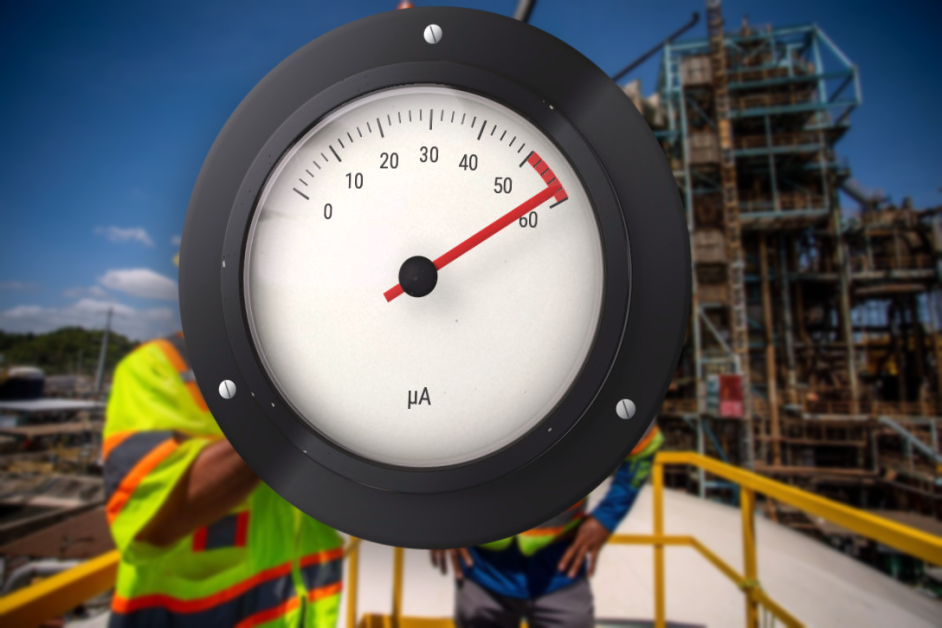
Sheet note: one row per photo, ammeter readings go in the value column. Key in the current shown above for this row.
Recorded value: 58 µA
